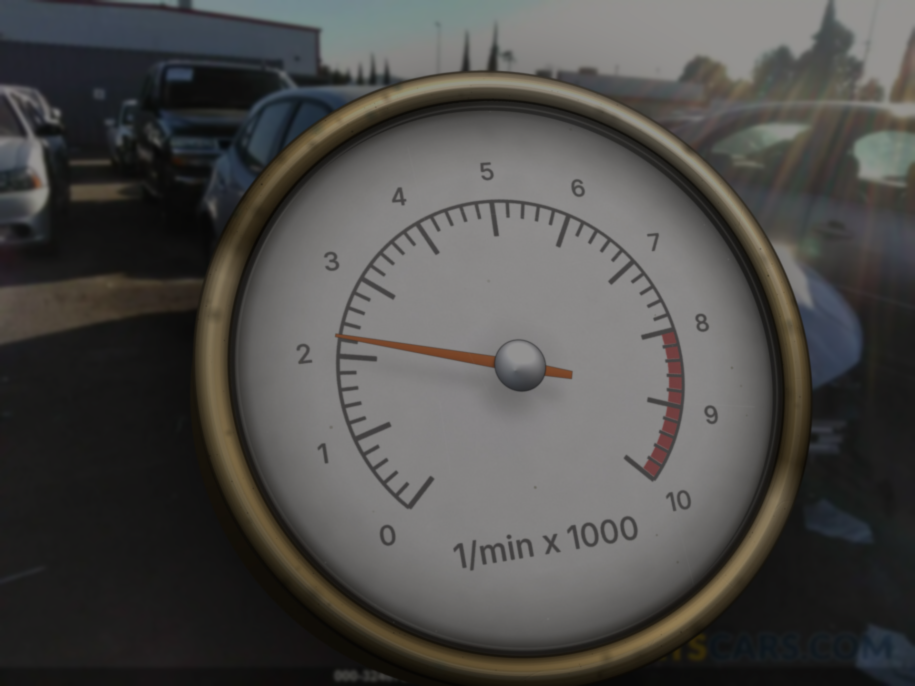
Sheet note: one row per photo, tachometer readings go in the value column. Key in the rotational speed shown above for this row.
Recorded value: 2200 rpm
